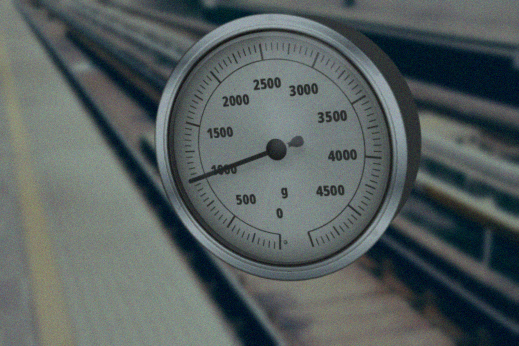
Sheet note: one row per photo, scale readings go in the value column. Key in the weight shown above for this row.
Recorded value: 1000 g
